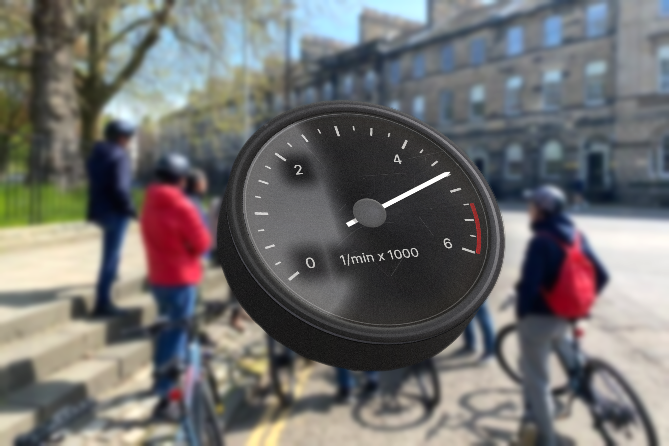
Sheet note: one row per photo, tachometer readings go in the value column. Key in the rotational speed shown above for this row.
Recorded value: 4750 rpm
